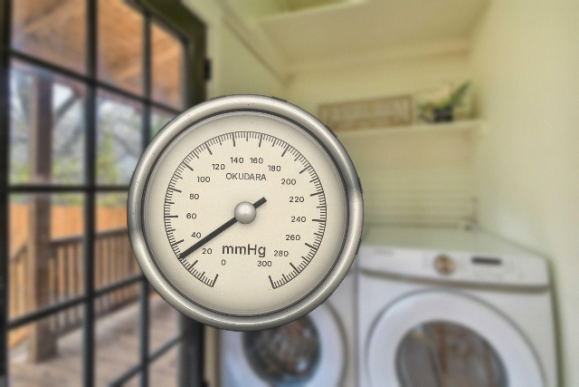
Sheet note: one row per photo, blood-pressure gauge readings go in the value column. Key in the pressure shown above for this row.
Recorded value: 30 mmHg
